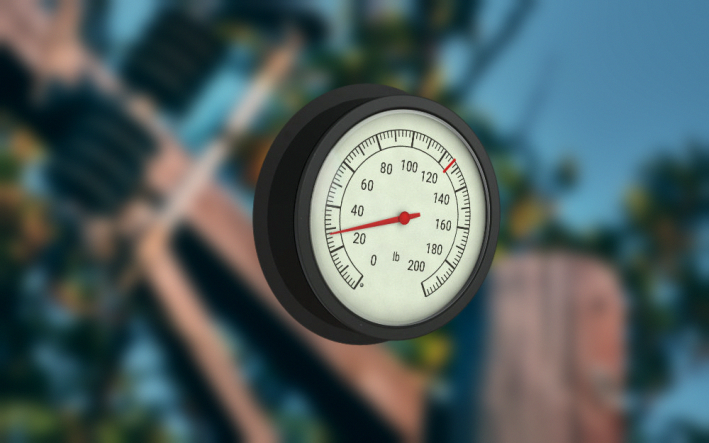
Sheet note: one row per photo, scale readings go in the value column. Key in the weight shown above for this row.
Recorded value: 28 lb
